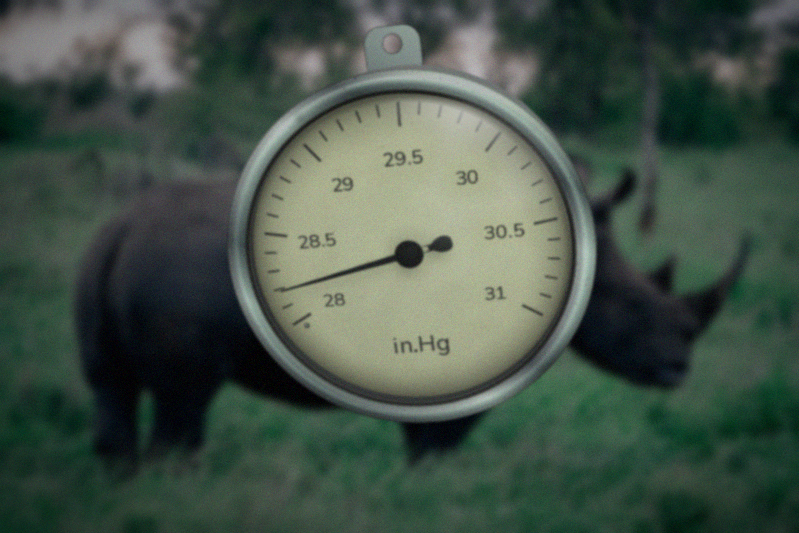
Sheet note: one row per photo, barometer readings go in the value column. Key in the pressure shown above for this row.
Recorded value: 28.2 inHg
